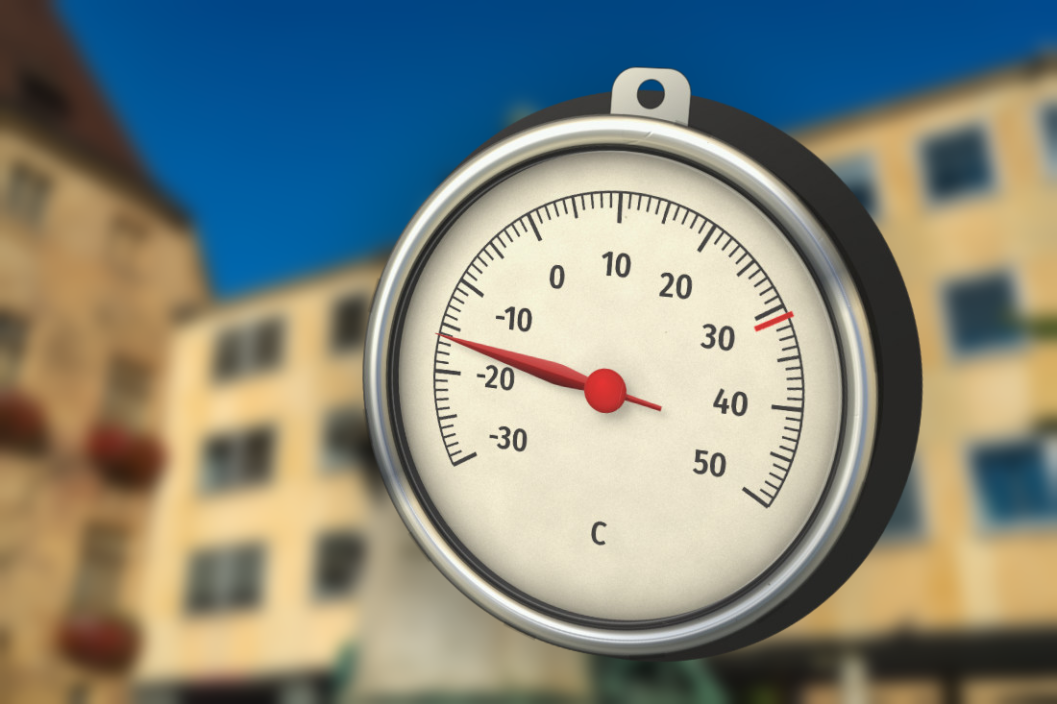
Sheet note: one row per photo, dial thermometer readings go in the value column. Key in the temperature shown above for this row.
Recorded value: -16 °C
